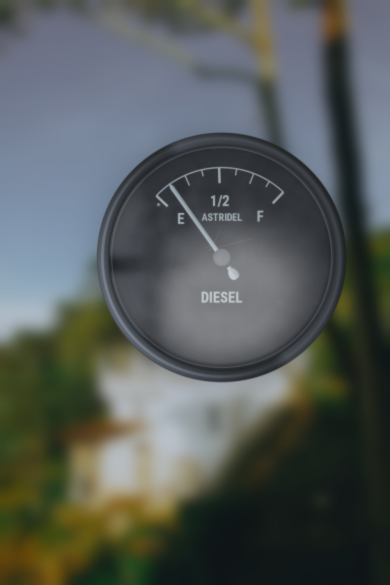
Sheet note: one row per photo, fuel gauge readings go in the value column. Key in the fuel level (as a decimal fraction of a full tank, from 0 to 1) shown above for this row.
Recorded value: 0.125
